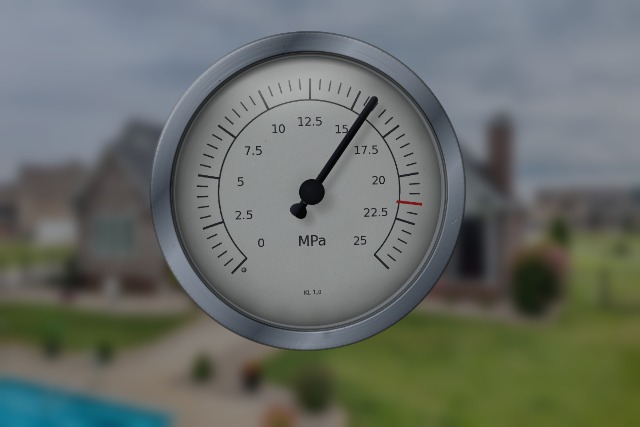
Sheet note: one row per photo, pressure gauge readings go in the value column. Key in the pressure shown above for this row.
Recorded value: 15.75 MPa
